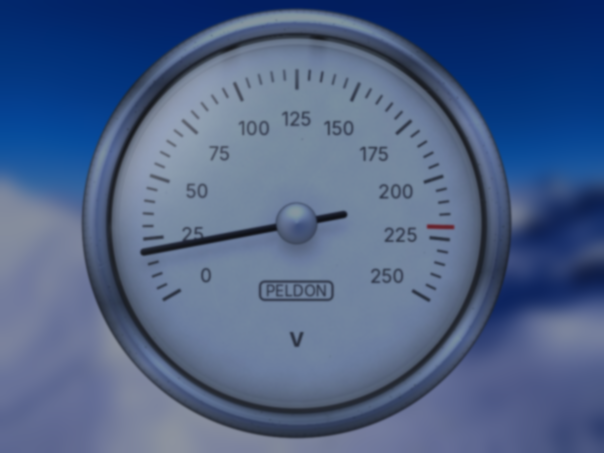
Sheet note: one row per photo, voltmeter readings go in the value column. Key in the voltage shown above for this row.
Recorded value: 20 V
